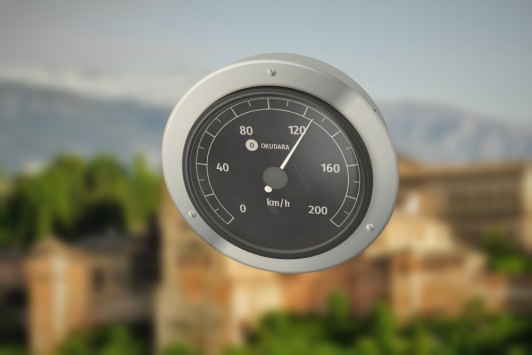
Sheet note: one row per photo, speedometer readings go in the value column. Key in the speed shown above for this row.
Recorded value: 125 km/h
